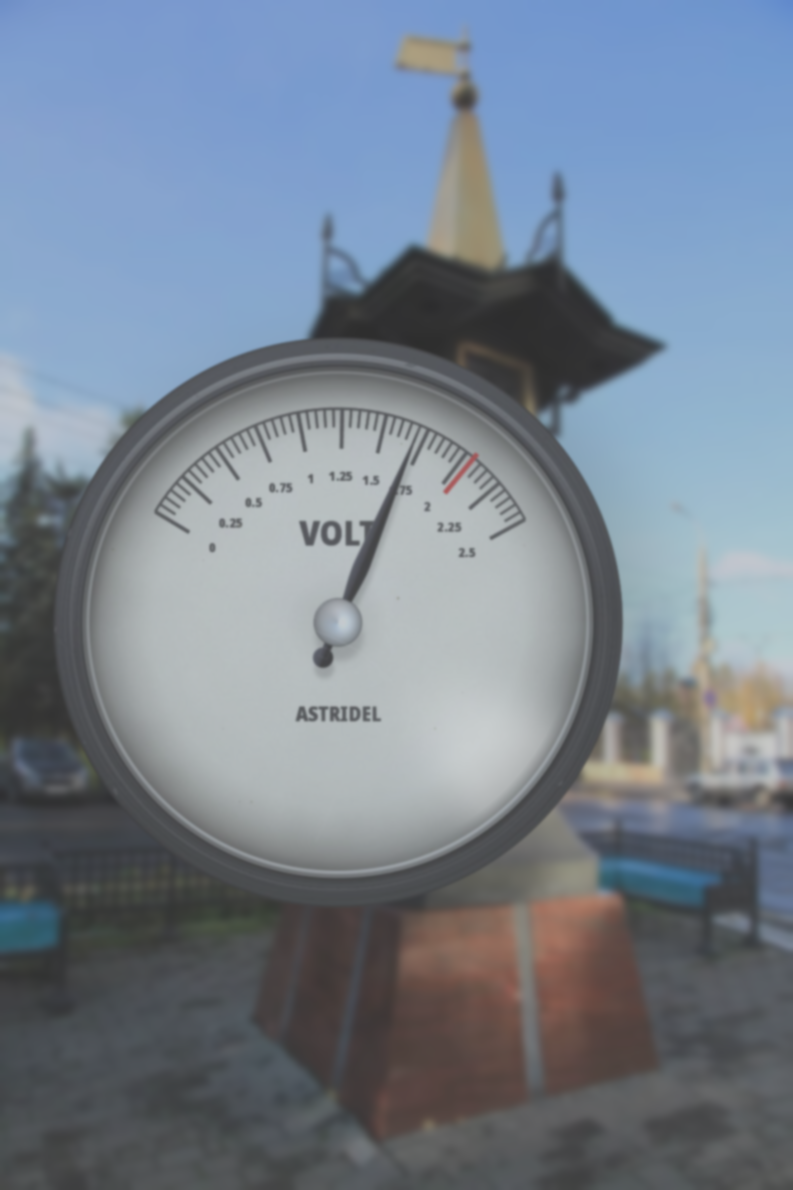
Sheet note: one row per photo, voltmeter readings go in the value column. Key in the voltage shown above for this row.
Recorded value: 1.7 V
